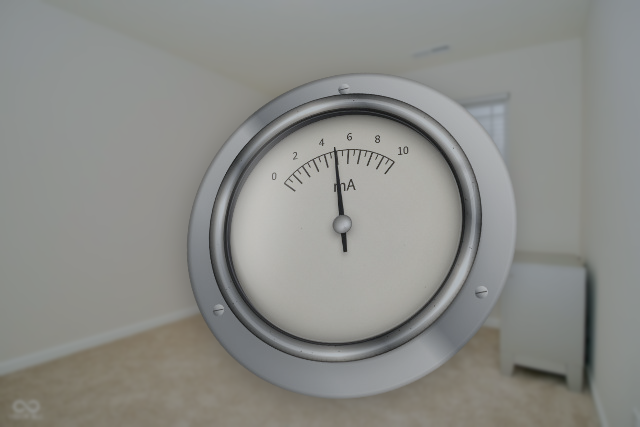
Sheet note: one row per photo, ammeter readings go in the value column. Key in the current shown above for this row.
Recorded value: 5 mA
